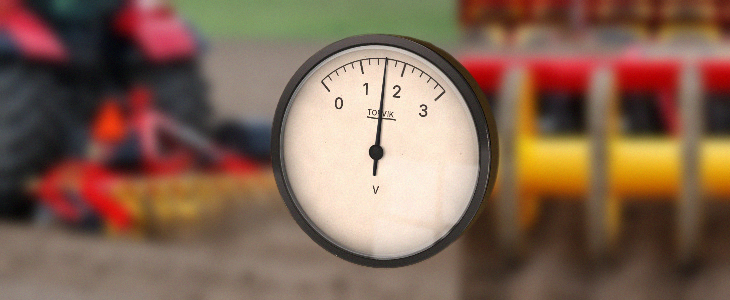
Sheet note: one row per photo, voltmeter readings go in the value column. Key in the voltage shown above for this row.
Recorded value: 1.6 V
